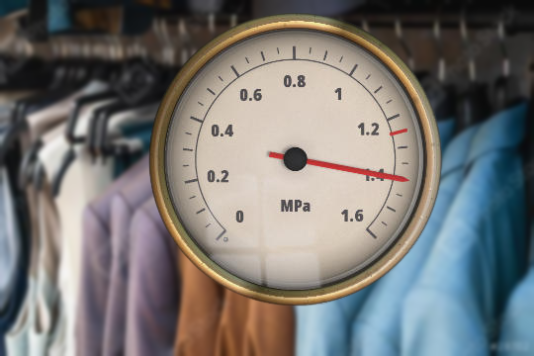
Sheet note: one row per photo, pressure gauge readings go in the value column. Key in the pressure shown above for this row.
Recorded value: 1.4 MPa
